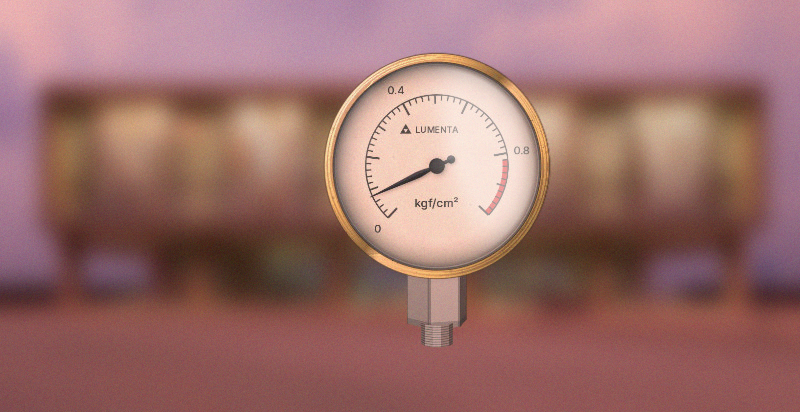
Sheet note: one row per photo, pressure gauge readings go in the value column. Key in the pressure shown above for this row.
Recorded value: 0.08 kg/cm²
